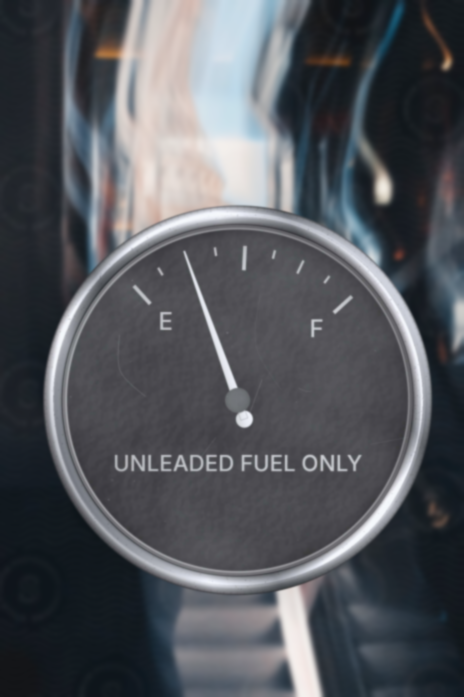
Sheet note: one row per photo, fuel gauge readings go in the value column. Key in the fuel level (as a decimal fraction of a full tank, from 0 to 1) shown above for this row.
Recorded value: 0.25
